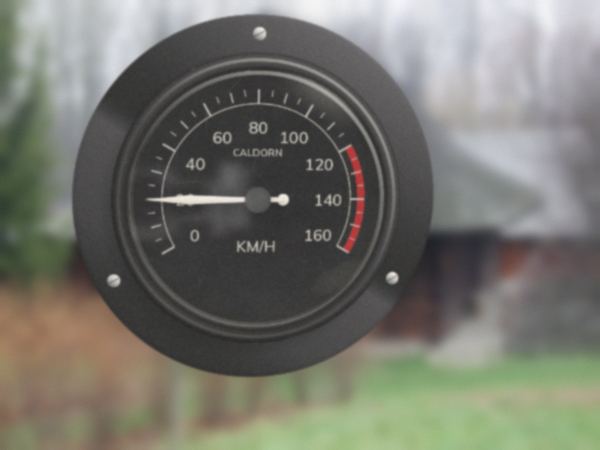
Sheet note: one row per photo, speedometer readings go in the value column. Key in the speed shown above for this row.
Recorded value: 20 km/h
